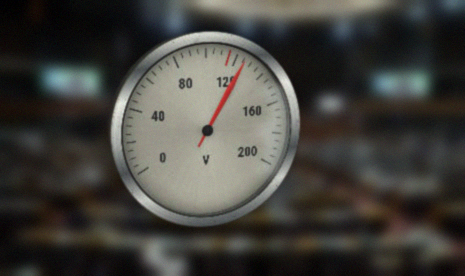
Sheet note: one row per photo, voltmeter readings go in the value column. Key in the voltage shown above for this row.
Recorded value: 125 V
